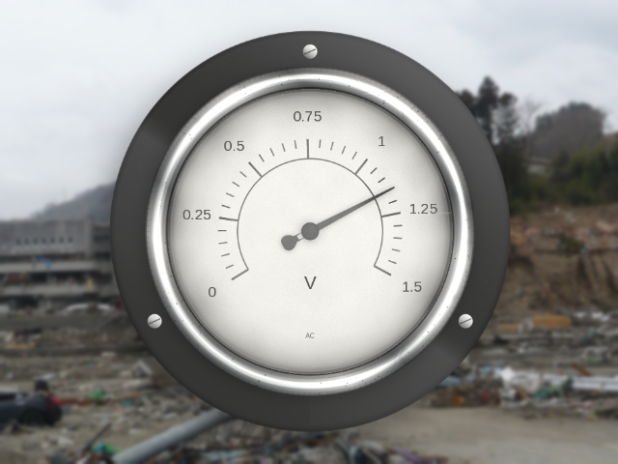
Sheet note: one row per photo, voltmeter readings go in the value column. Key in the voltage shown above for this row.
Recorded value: 1.15 V
